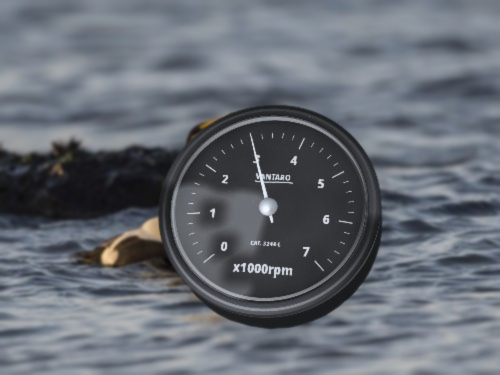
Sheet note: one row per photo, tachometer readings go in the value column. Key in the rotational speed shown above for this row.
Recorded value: 3000 rpm
